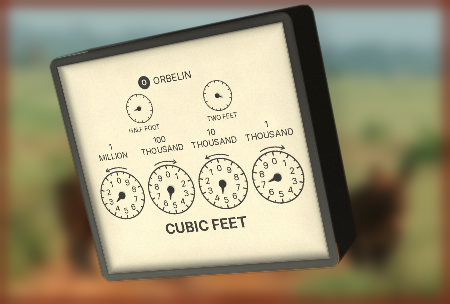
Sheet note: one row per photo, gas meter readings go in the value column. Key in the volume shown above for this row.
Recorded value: 354700 ft³
